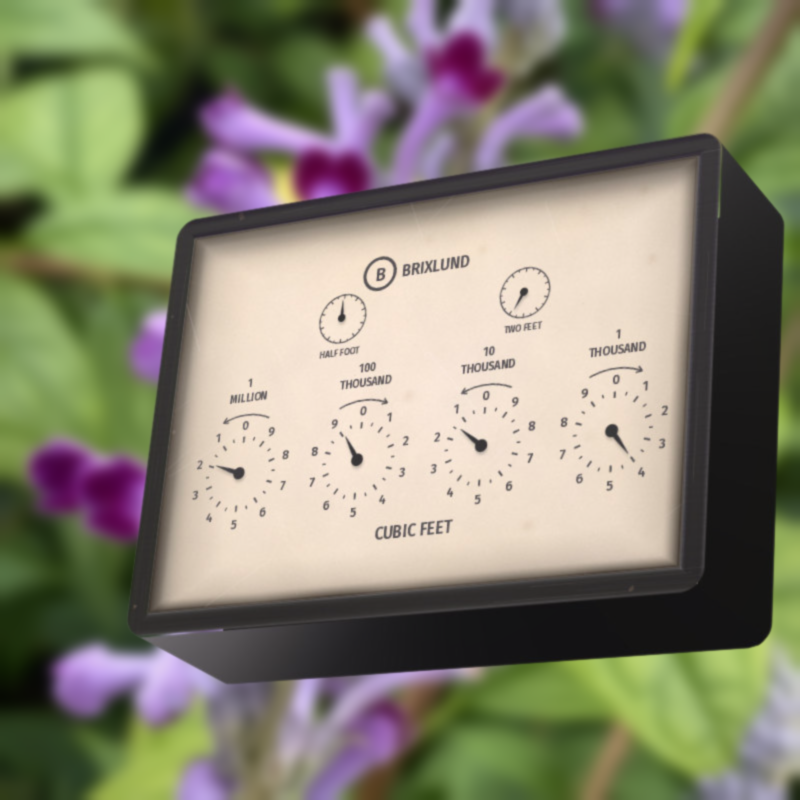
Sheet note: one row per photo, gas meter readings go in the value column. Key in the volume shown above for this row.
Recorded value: 191400 ft³
